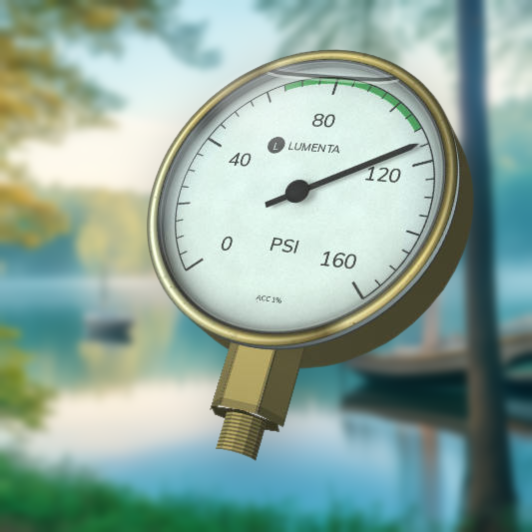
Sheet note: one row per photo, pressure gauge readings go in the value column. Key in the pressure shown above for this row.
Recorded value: 115 psi
